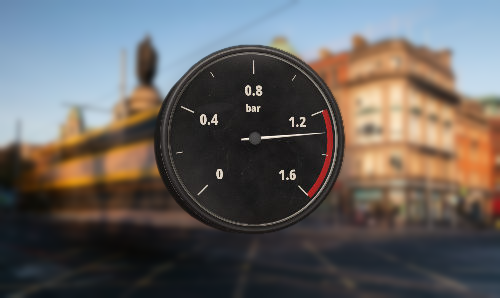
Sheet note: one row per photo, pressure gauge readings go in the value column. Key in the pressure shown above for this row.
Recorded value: 1.3 bar
